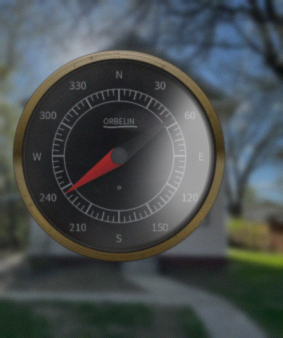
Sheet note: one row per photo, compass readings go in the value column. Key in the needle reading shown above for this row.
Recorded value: 235 °
